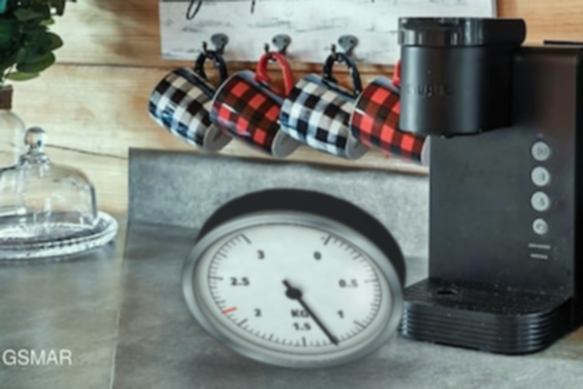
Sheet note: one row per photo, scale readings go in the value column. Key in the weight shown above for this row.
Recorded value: 1.25 kg
